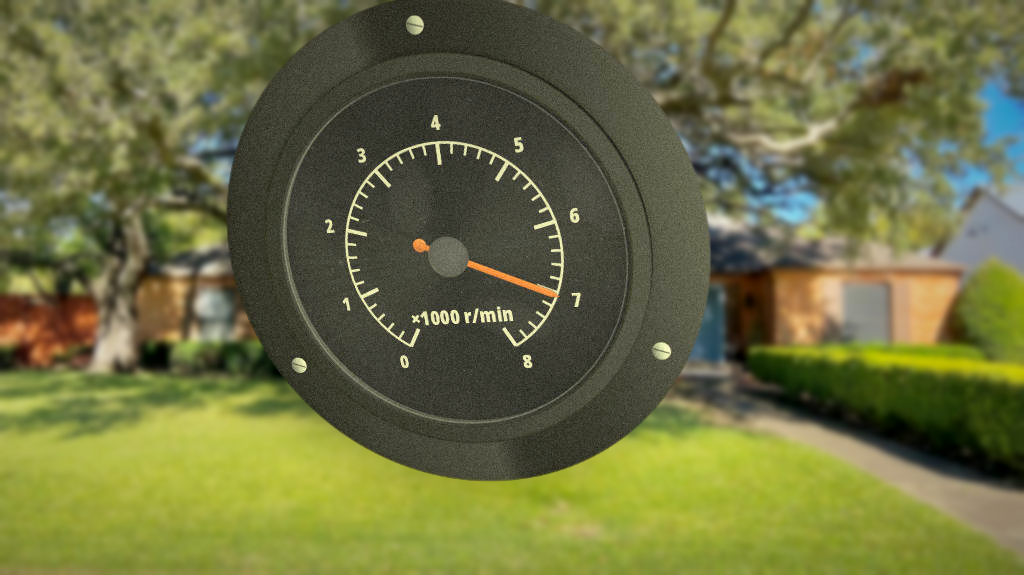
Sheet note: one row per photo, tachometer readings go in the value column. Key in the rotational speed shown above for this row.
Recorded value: 7000 rpm
